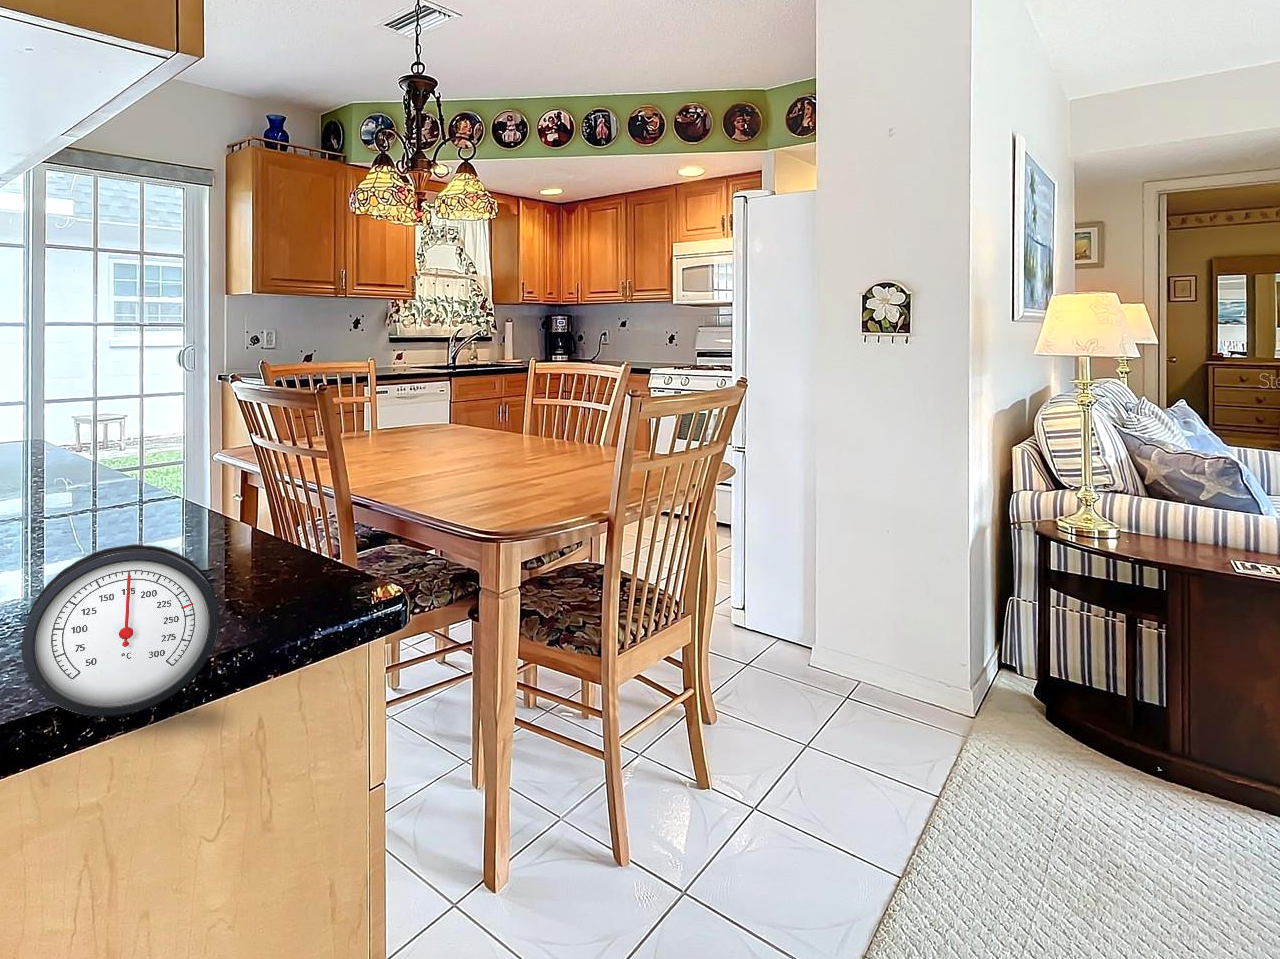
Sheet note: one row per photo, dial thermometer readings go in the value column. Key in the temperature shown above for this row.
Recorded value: 175 °C
